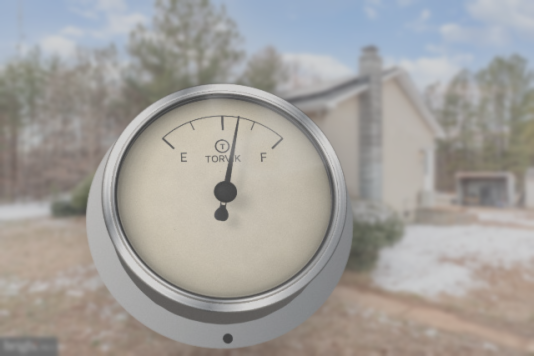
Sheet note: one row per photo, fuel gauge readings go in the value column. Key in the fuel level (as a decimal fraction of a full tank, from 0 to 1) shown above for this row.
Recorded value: 0.625
